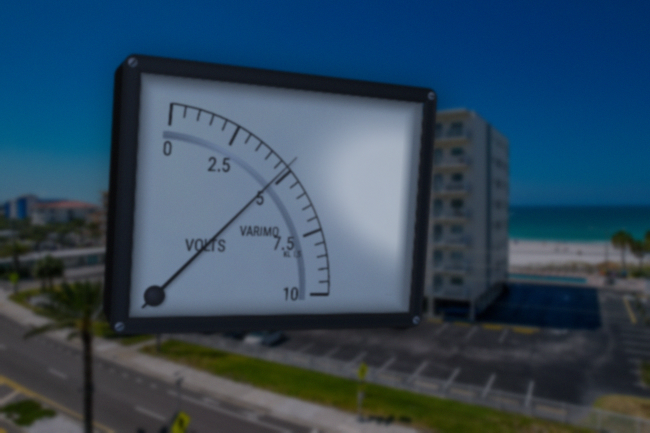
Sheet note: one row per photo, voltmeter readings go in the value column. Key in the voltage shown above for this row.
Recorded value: 4.75 V
